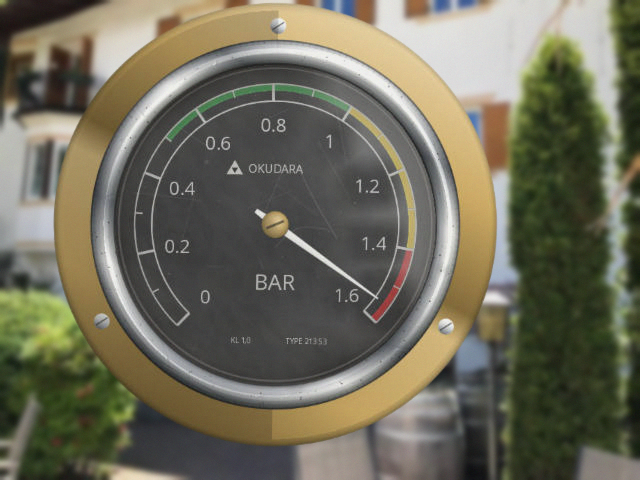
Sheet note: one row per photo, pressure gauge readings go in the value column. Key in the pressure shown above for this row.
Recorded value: 1.55 bar
